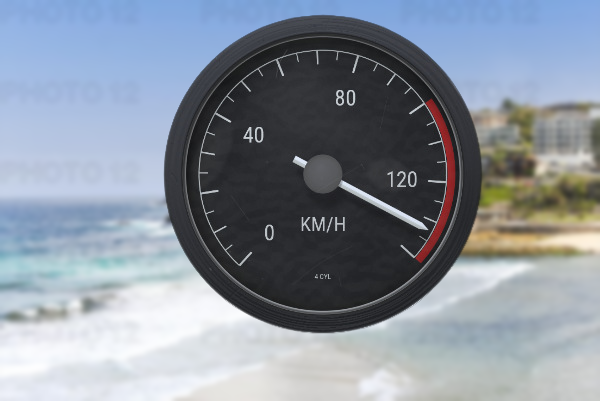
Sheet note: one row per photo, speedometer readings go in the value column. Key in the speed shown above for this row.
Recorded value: 132.5 km/h
